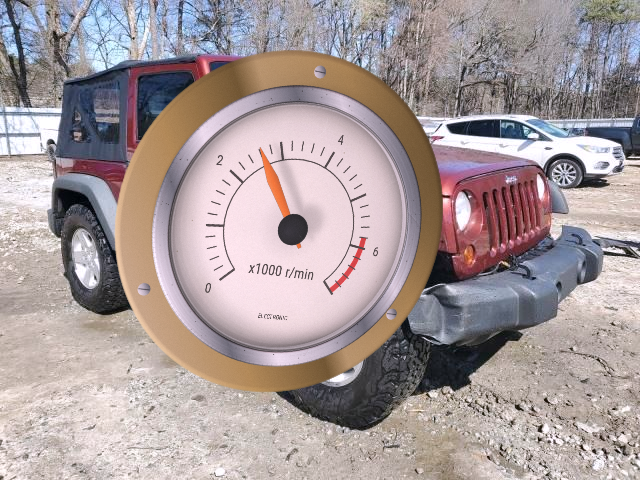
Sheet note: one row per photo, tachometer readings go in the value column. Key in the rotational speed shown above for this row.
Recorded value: 2600 rpm
